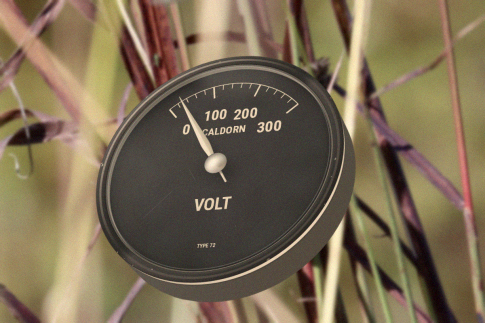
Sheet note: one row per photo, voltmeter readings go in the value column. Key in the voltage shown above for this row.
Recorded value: 30 V
